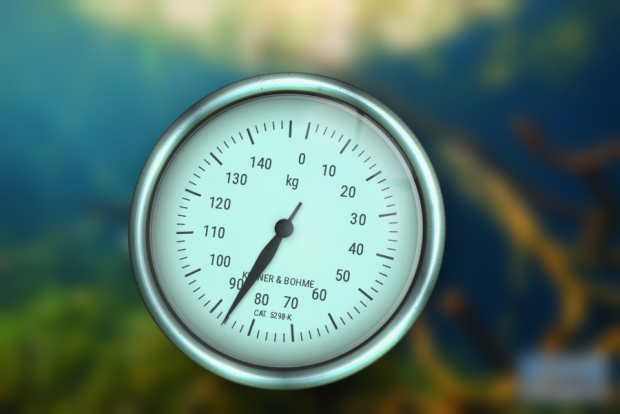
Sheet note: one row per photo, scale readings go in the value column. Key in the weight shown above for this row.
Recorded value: 86 kg
